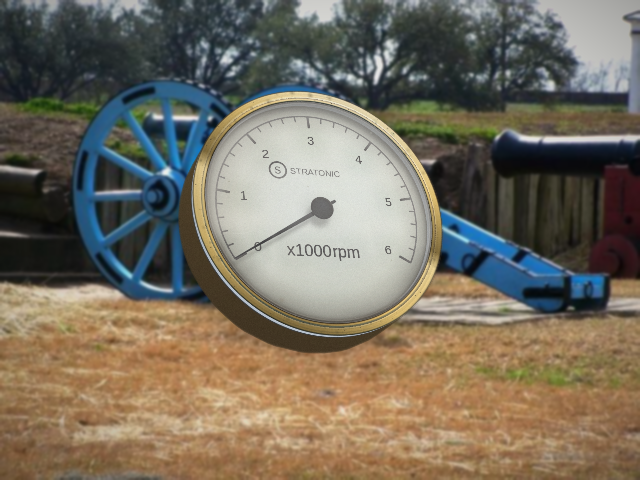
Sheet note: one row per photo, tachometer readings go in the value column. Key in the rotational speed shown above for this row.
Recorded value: 0 rpm
